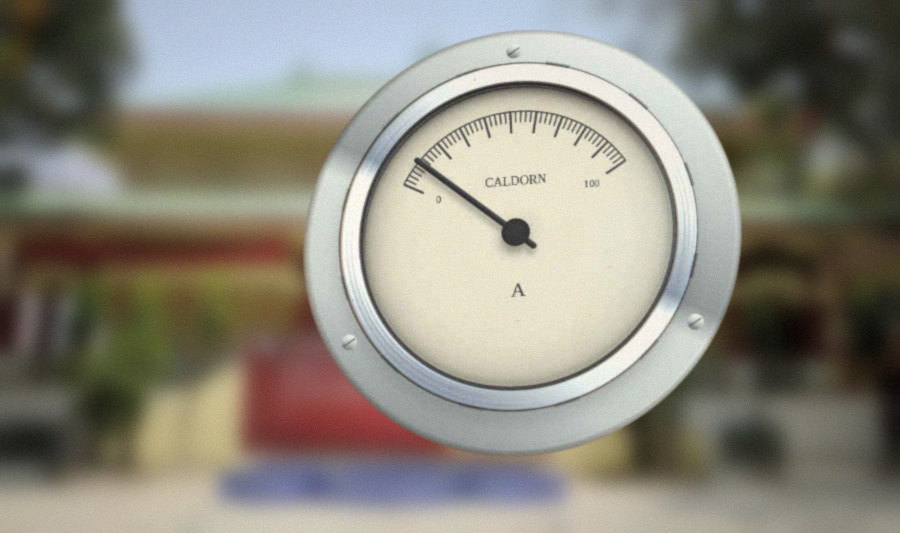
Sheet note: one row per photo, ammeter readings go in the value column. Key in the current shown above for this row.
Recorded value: 10 A
